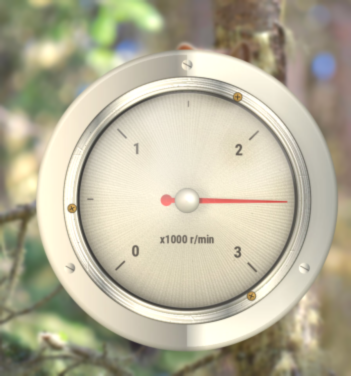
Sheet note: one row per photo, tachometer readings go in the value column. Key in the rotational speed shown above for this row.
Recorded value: 2500 rpm
